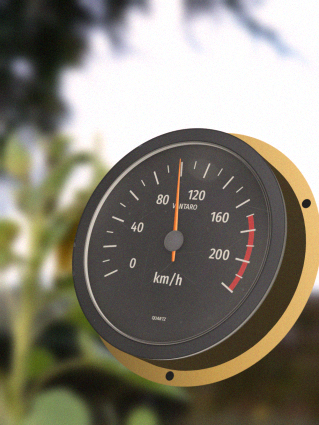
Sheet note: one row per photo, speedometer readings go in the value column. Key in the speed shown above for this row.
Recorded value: 100 km/h
